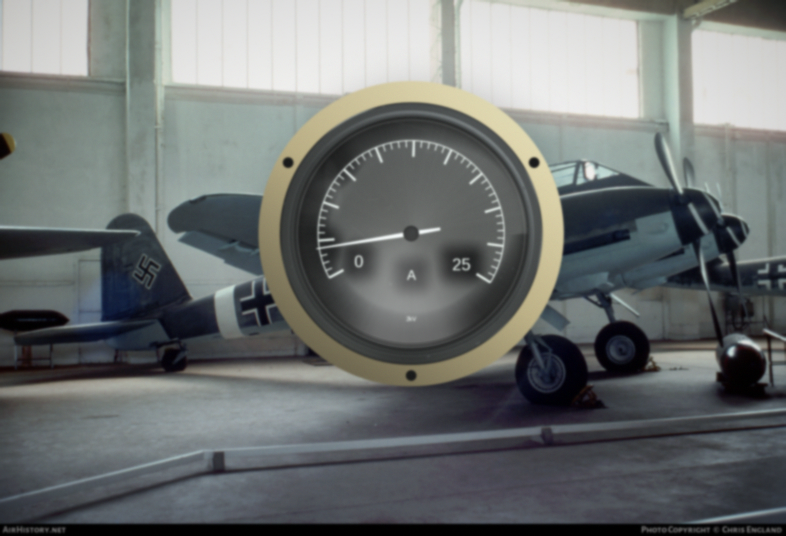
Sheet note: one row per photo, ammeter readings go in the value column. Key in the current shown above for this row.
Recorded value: 2 A
